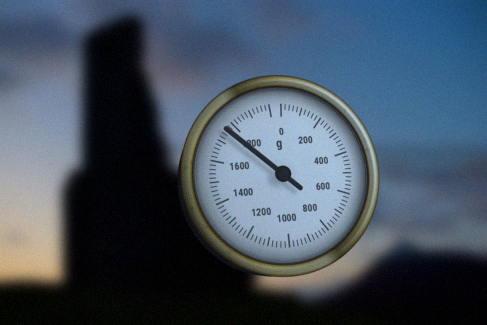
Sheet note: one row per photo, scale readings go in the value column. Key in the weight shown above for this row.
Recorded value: 1760 g
